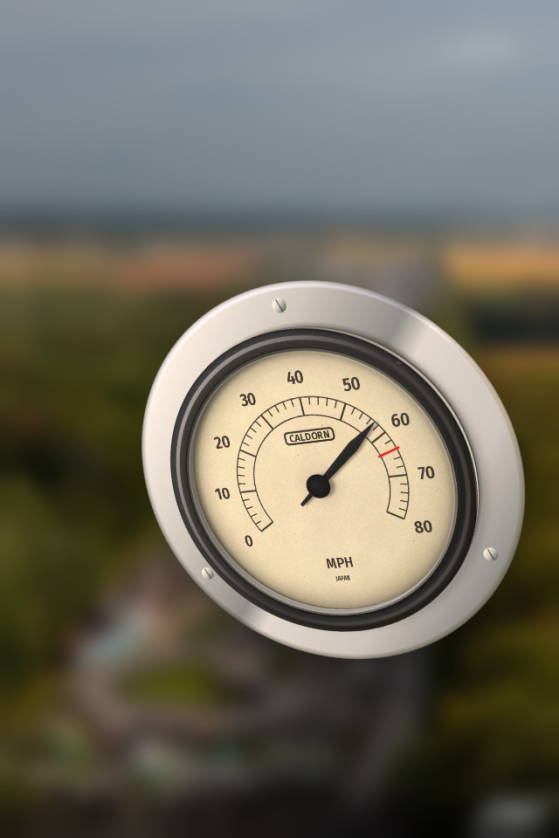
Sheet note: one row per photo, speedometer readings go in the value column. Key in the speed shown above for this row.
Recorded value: 57 mph
